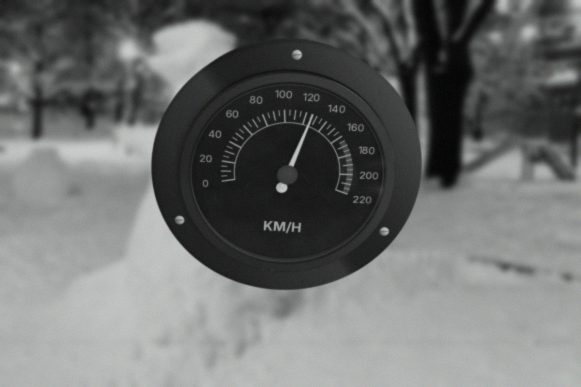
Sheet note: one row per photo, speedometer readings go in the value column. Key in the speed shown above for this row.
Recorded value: 125 km/h
